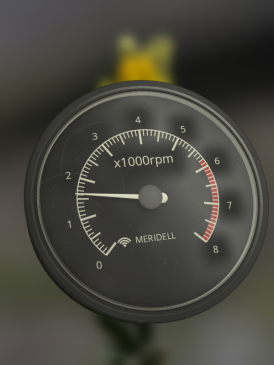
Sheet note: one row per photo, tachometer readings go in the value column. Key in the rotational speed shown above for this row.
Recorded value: 1600 rpm
